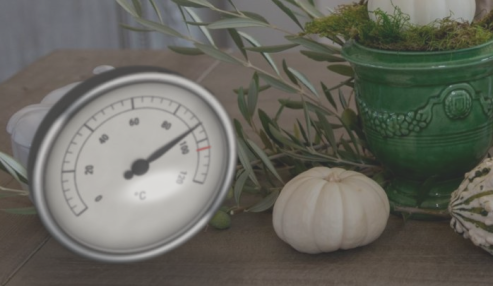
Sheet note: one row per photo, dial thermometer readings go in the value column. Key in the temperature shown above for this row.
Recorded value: 92 °C
